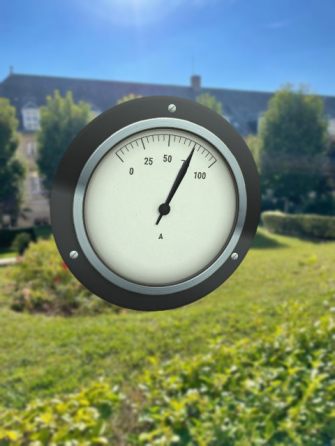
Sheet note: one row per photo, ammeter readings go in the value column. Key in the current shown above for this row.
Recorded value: 75 A
